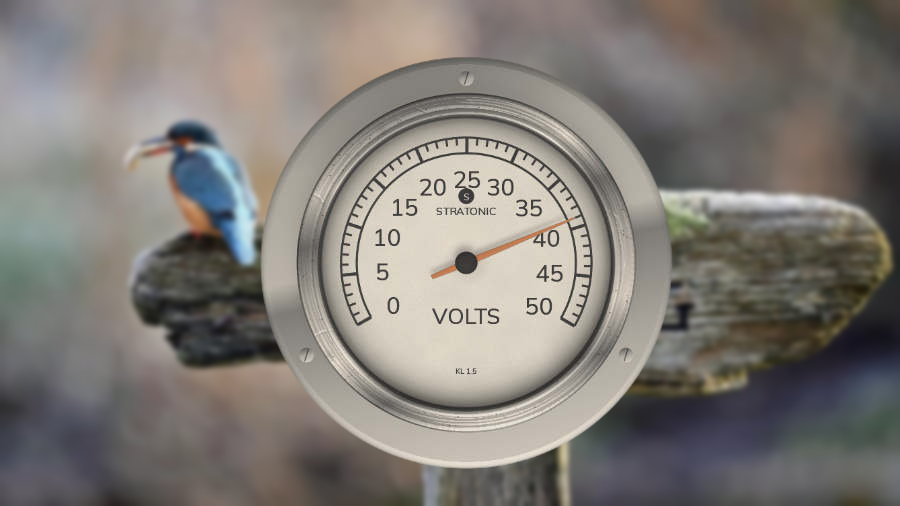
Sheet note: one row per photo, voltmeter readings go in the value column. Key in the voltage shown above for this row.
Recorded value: 39 V
